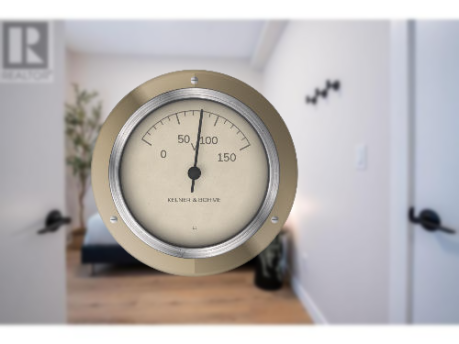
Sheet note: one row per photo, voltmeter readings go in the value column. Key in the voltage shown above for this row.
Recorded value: 80 V
